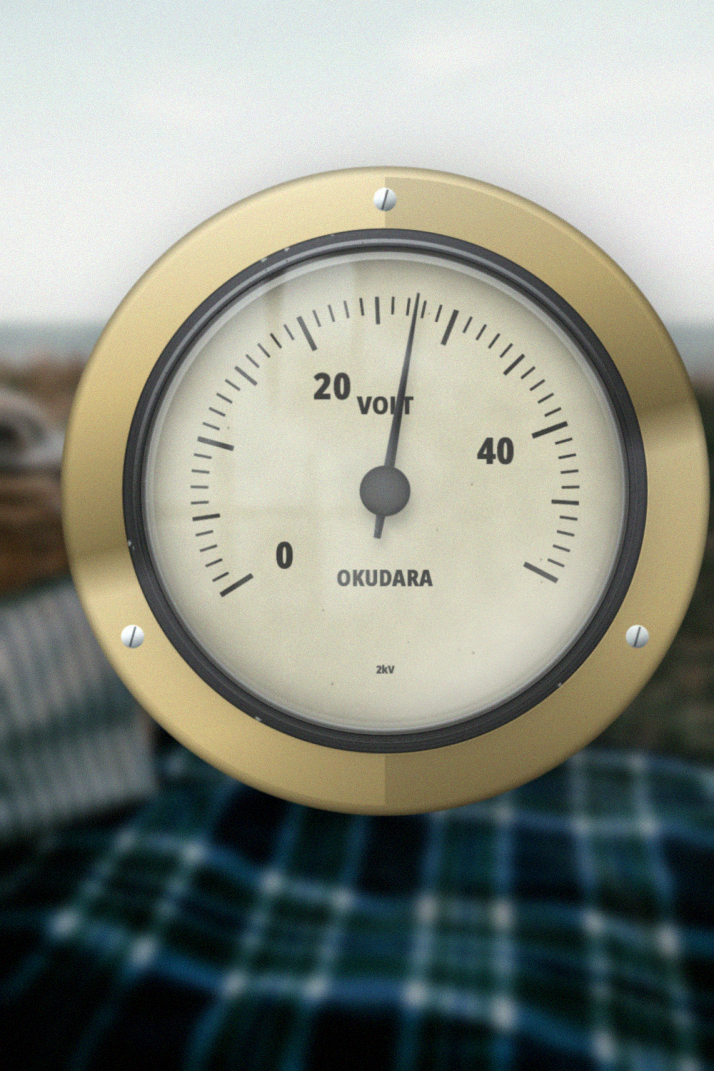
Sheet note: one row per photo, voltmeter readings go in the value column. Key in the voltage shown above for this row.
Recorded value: 27.5 V
